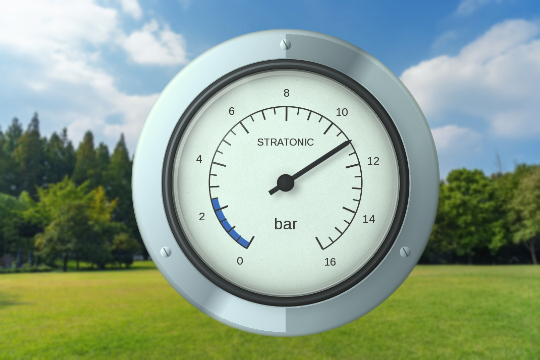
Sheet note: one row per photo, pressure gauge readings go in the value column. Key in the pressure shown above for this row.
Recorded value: 11 bar
